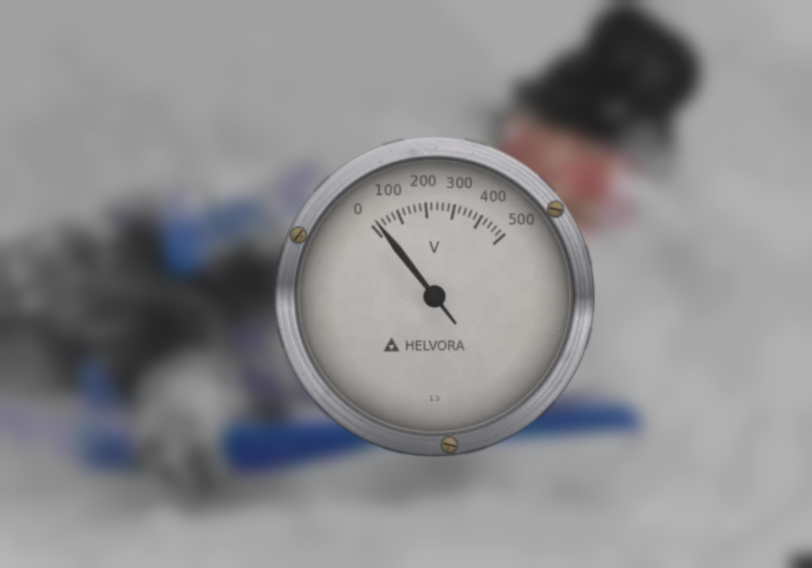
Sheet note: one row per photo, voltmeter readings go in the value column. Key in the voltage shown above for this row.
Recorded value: 20 V
